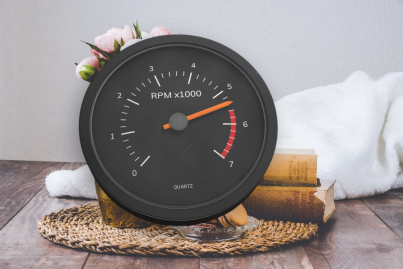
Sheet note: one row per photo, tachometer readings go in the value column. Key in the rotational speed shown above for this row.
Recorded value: 5400 rpm
